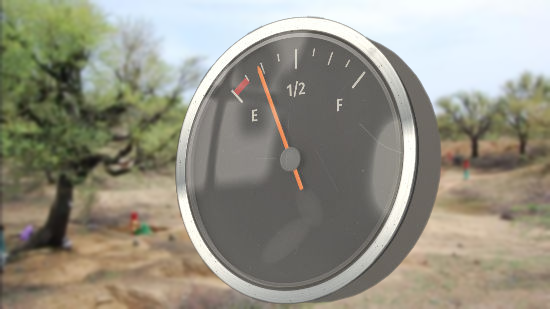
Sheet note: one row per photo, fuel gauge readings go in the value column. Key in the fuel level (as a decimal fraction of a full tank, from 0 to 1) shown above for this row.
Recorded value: 0.25
